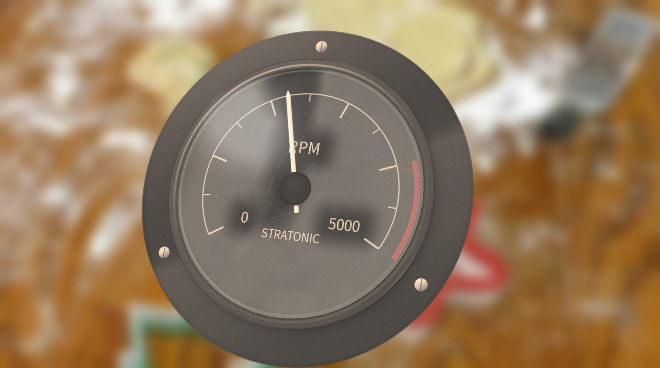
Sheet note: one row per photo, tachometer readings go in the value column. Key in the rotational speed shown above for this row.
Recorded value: 2250 rpm
